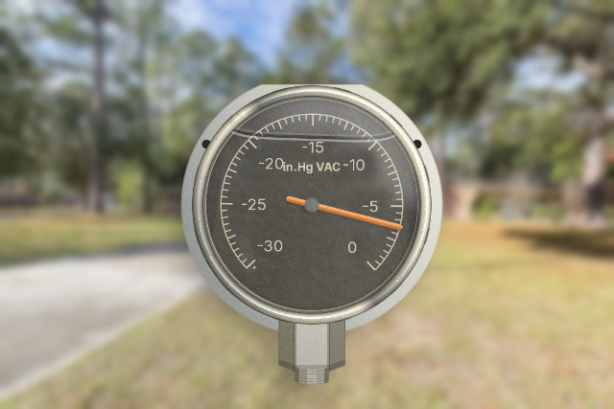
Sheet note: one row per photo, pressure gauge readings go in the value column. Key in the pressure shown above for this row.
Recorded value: -3.5 inHg
